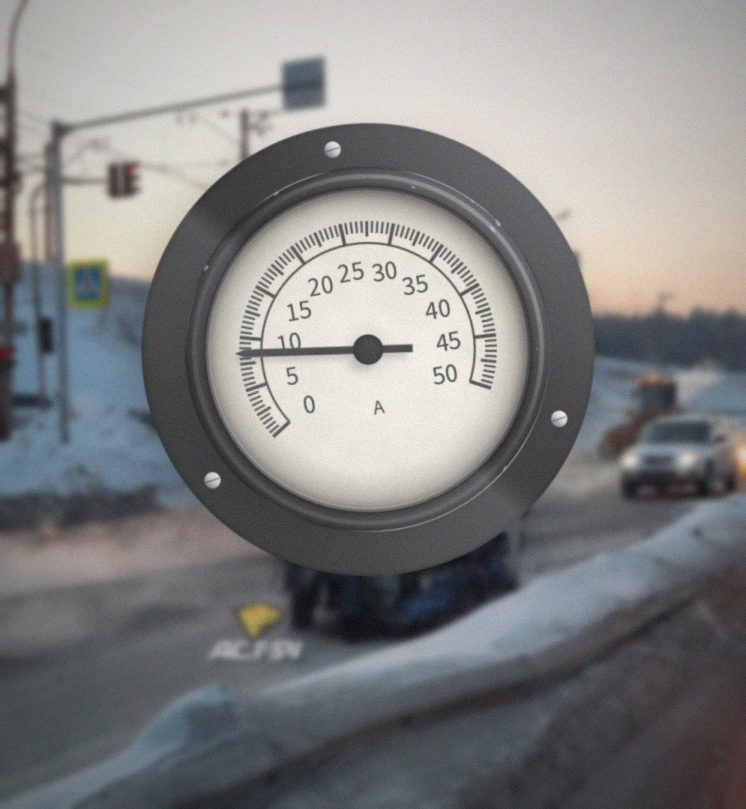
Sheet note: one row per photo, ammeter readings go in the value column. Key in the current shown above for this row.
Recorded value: 8.5 A
